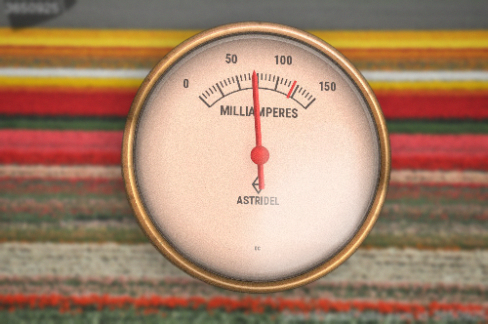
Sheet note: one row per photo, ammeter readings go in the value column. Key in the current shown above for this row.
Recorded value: 70 mA
